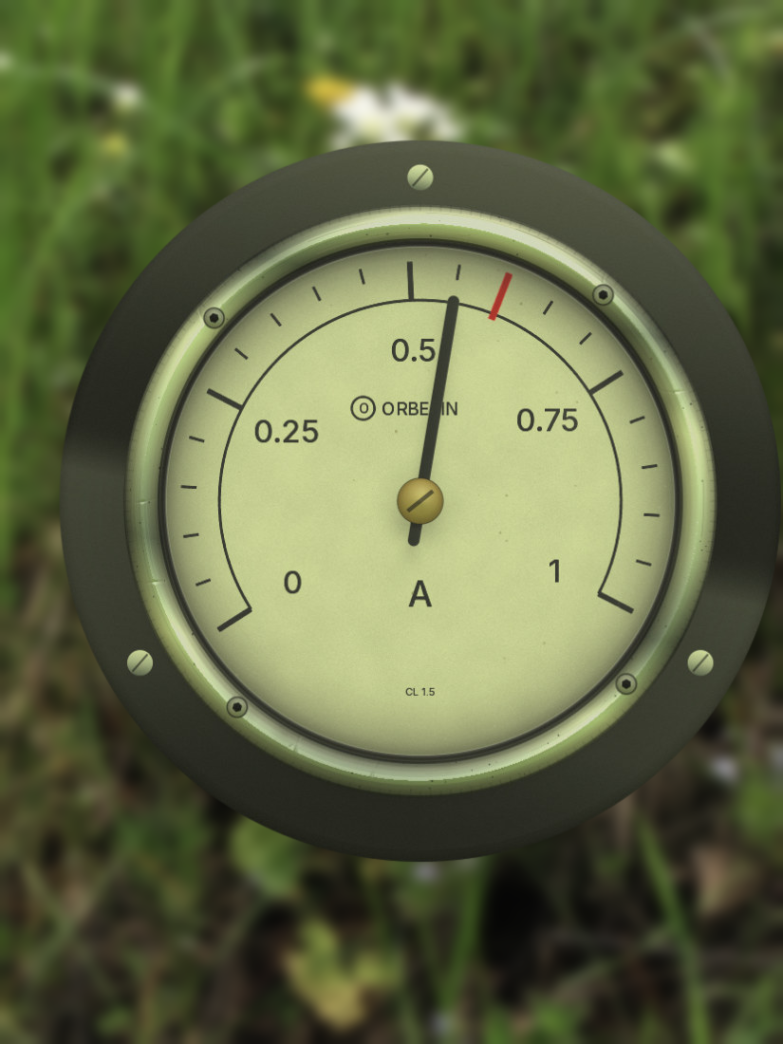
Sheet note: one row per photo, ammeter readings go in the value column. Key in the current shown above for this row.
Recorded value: 0.55 A
